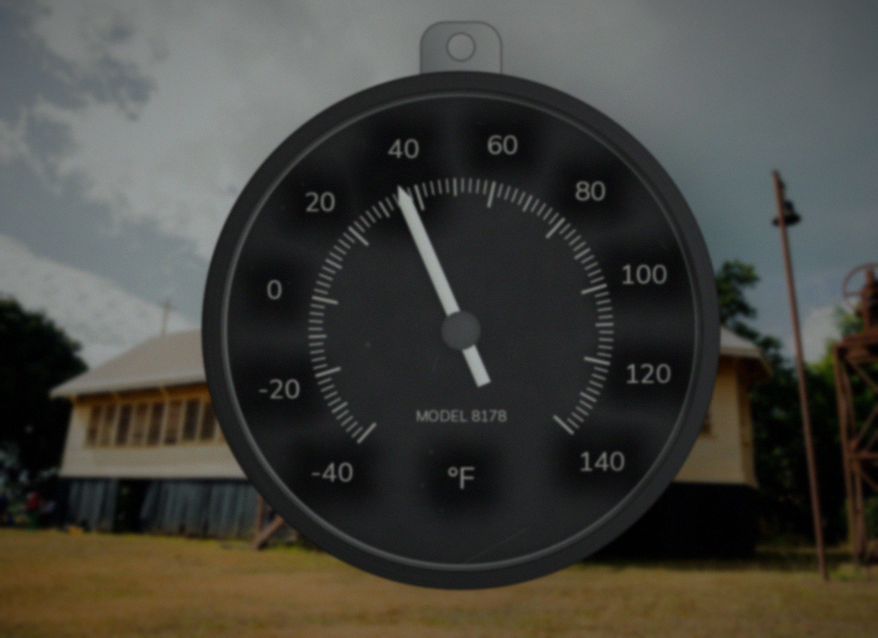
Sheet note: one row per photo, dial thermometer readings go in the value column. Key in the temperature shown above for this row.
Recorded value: 36 °F
